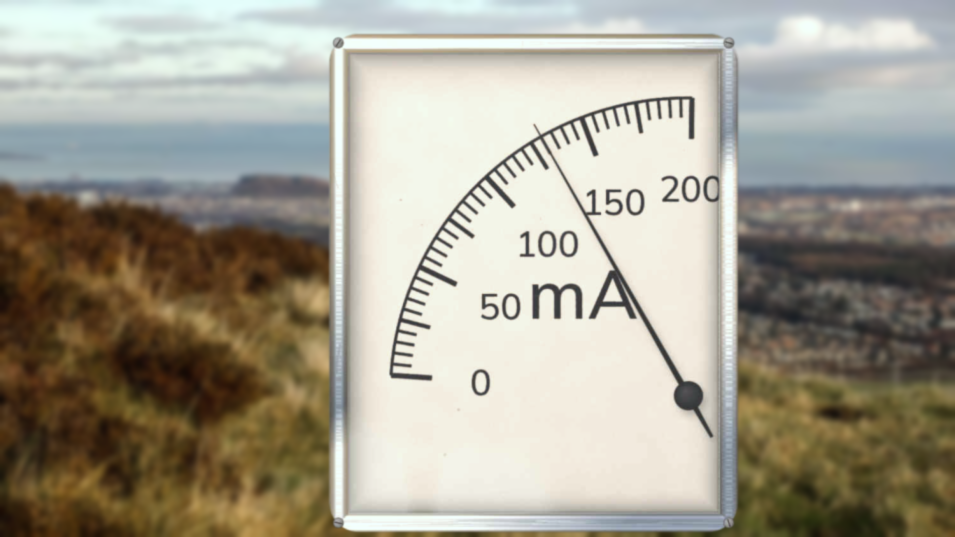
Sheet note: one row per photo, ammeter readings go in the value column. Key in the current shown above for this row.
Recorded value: 130 mA
